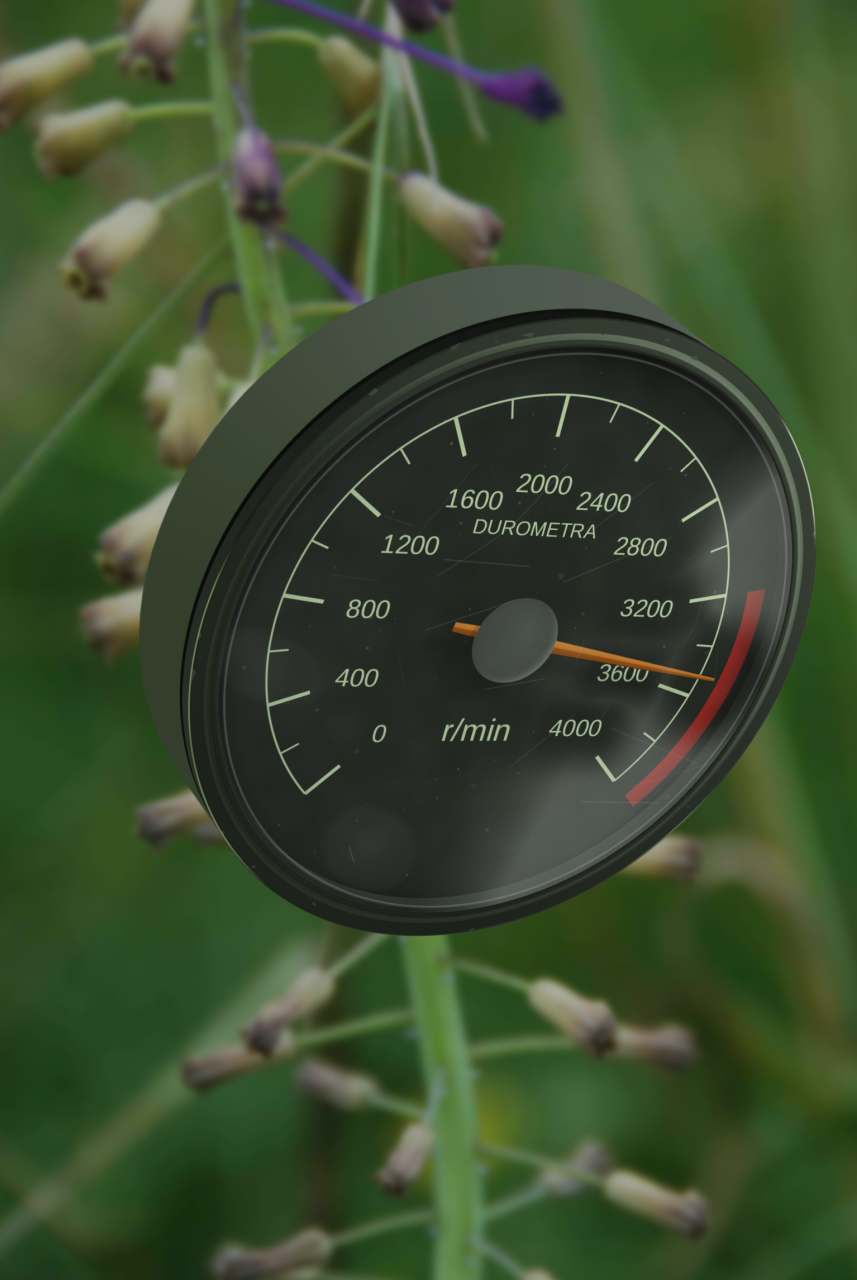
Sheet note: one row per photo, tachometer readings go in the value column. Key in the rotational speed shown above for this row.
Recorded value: 3500 rpm
